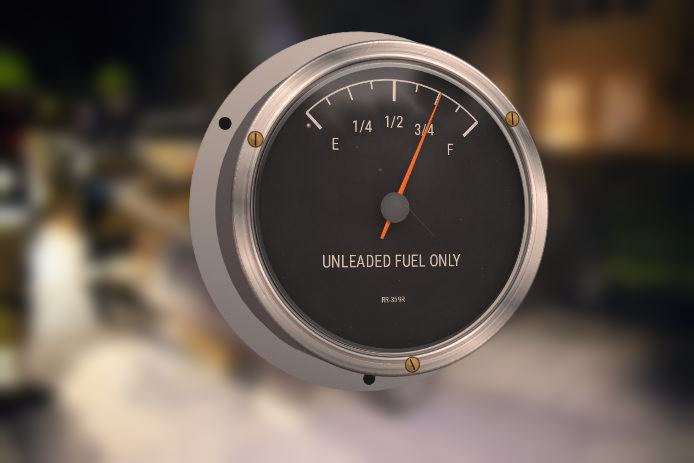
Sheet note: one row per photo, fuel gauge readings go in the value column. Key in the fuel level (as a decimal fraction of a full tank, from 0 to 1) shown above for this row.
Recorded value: 0.75
